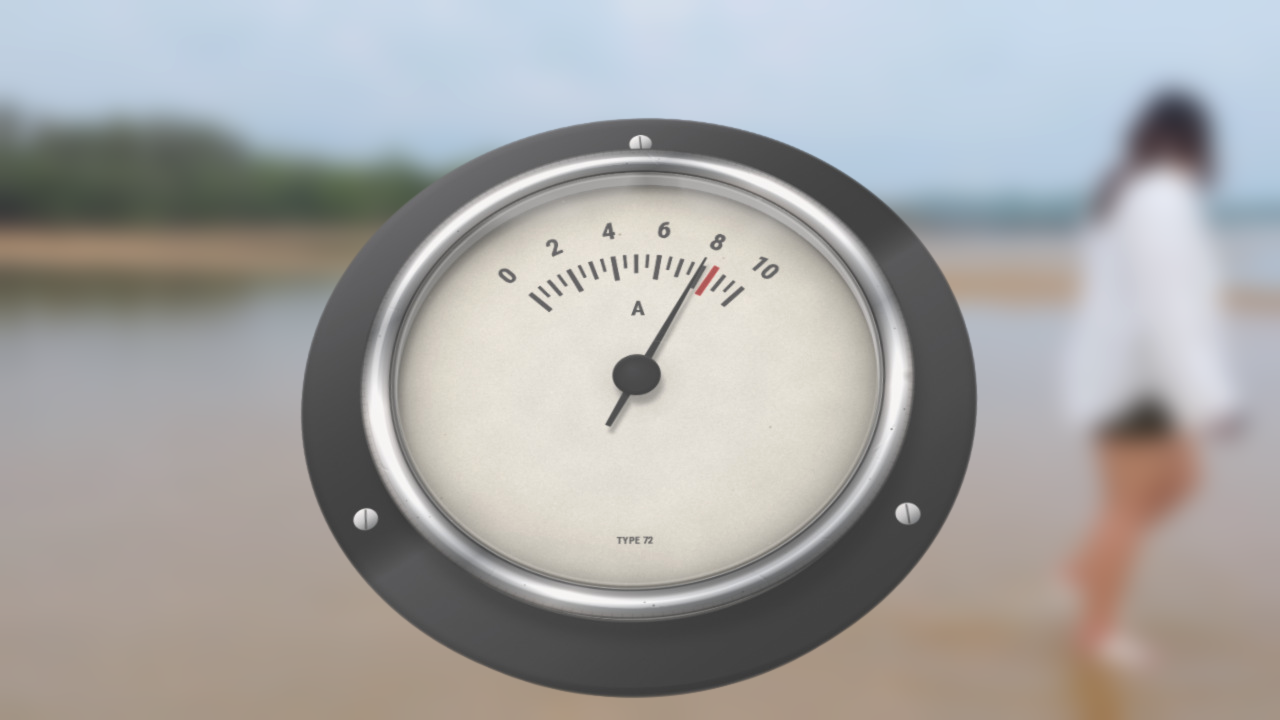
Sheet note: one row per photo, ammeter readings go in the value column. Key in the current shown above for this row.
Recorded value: 8 A
